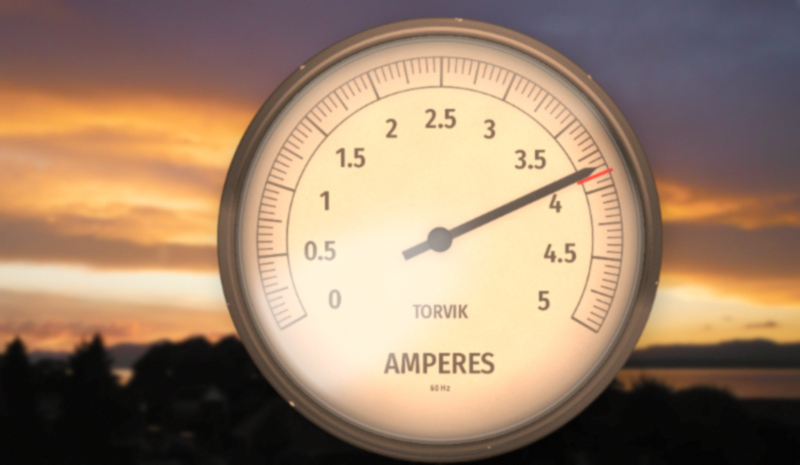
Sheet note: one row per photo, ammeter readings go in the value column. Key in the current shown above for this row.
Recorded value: 3.85 A
